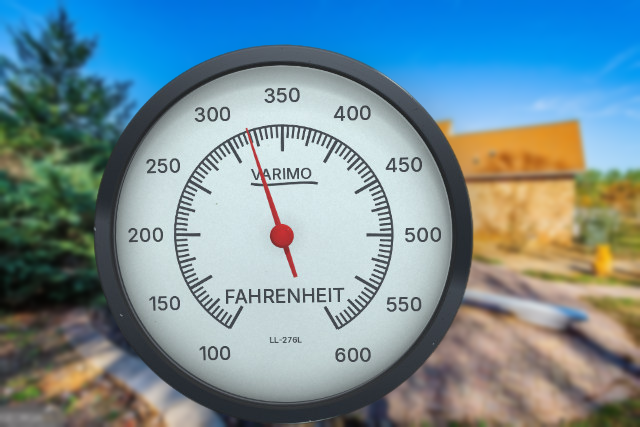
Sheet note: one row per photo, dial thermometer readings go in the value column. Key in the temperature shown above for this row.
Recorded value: 320 °F
